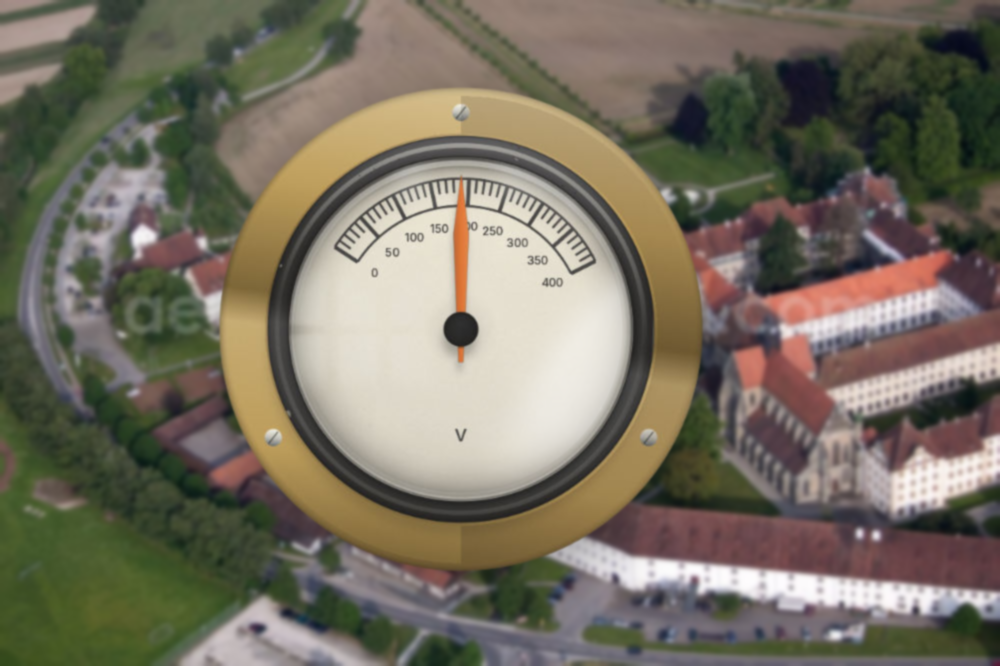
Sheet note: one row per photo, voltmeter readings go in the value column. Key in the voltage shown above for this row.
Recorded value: 190 V
